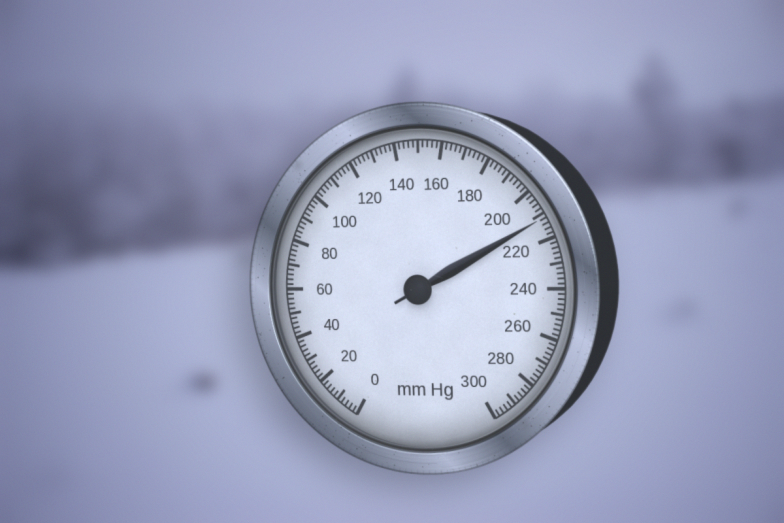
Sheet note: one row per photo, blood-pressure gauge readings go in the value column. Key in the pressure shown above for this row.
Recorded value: 212 mmHg
